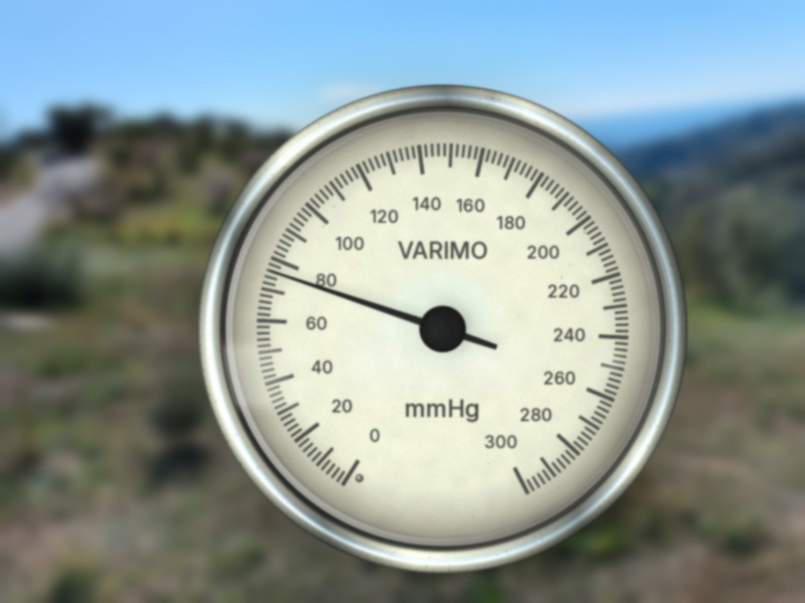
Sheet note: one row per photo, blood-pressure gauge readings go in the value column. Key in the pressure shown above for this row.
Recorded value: 76 mmHg
